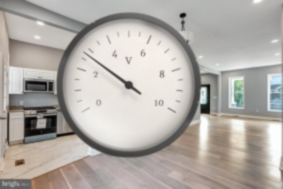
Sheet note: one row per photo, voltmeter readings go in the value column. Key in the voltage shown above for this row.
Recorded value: 2.75 V
